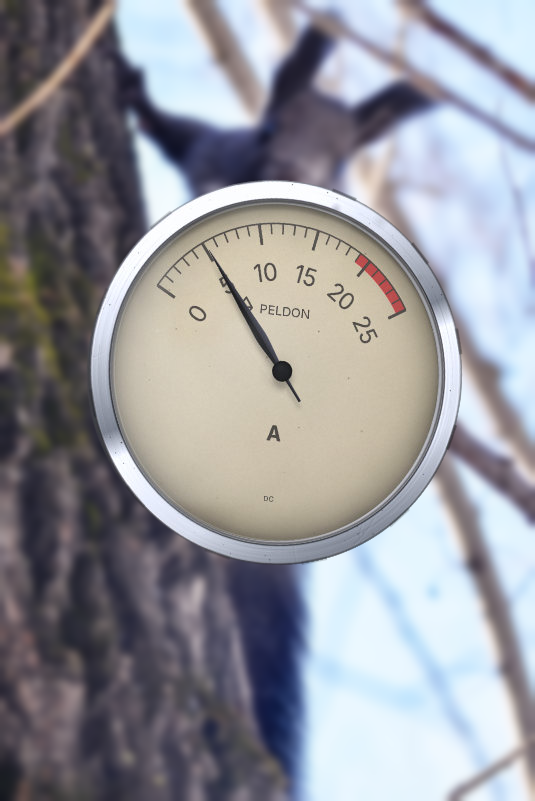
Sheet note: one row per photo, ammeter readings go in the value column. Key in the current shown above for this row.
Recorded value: 5 A
